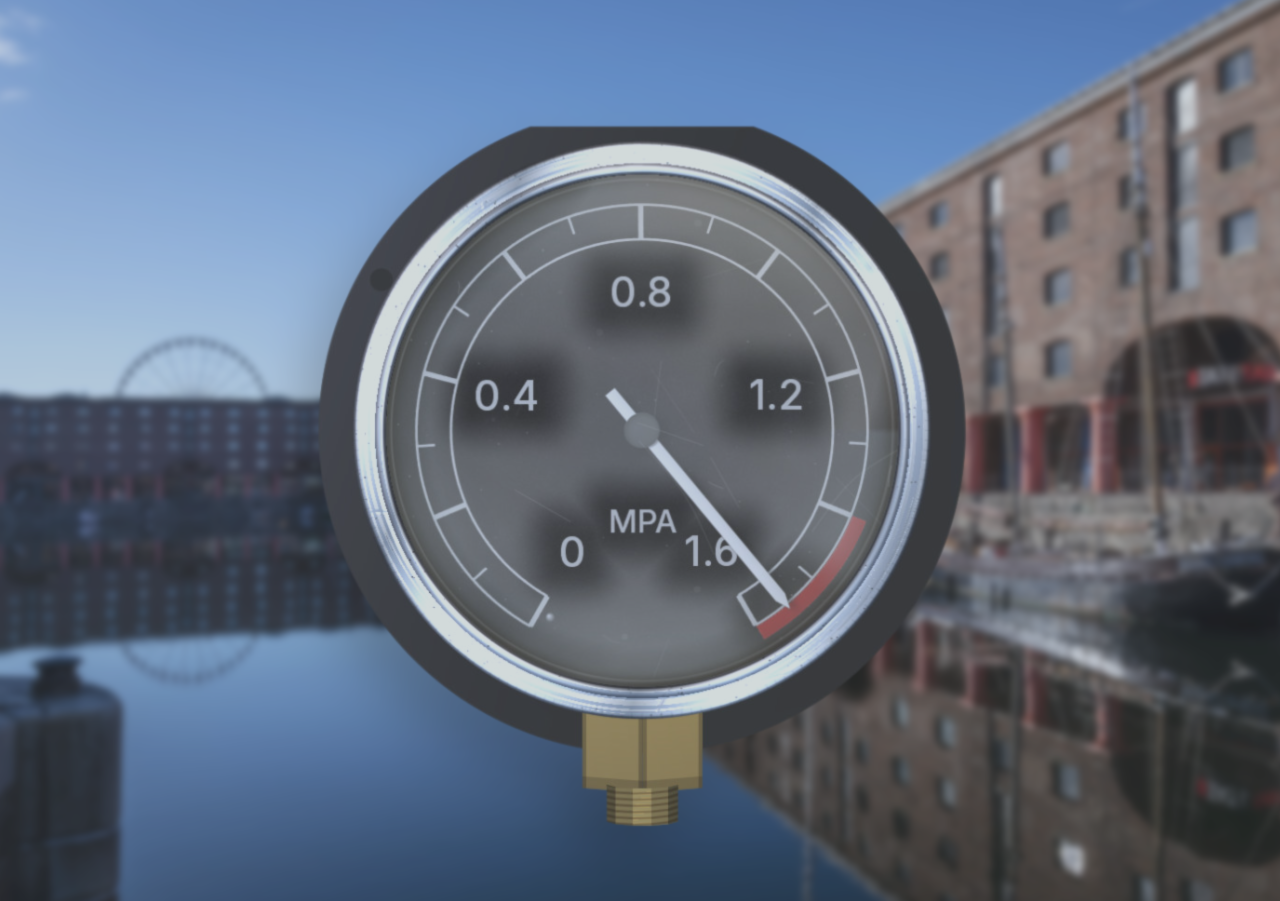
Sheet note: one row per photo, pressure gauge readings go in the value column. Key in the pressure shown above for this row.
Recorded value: 1.55 MPa
